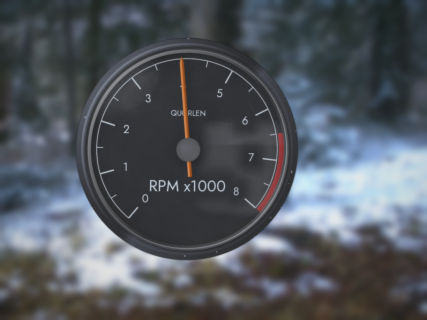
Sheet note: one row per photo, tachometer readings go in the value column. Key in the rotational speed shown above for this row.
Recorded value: 4000 rpm
